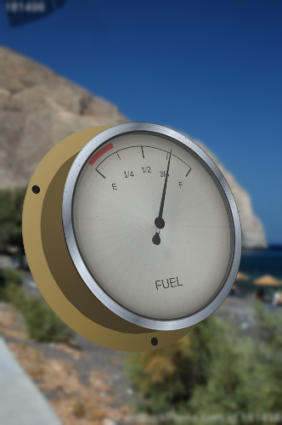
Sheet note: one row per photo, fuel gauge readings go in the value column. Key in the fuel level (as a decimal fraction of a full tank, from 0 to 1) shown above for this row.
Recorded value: 0.75
